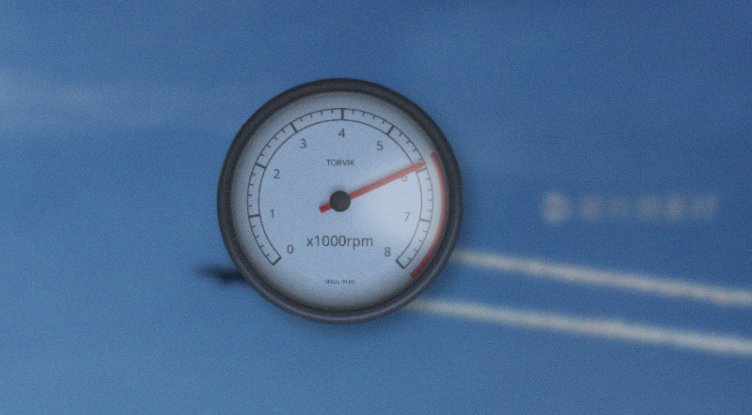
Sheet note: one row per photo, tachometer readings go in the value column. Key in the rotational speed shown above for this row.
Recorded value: 5900 rpm
